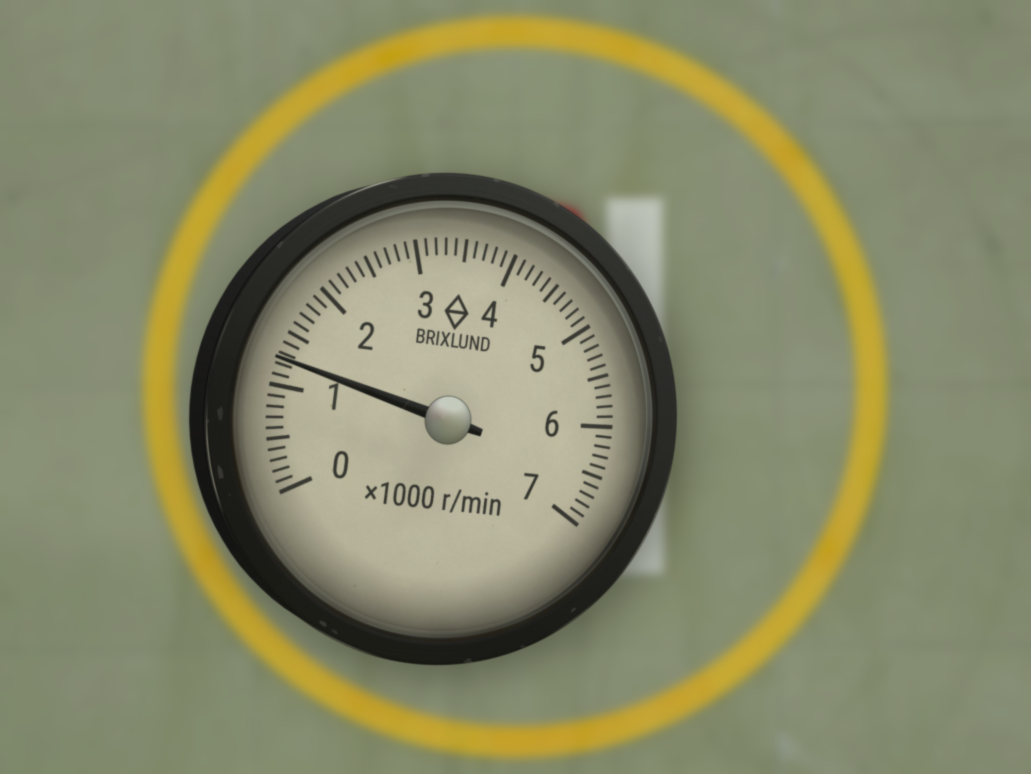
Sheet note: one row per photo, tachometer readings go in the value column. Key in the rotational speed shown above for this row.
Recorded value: 1250 rpm
